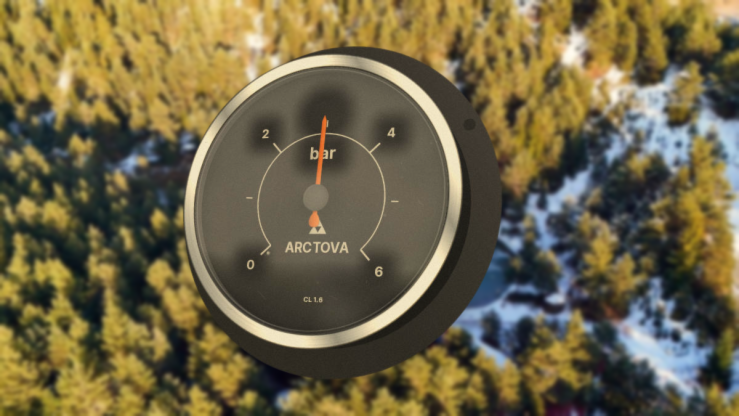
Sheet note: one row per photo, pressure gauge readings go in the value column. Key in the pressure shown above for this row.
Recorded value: 3 bar
